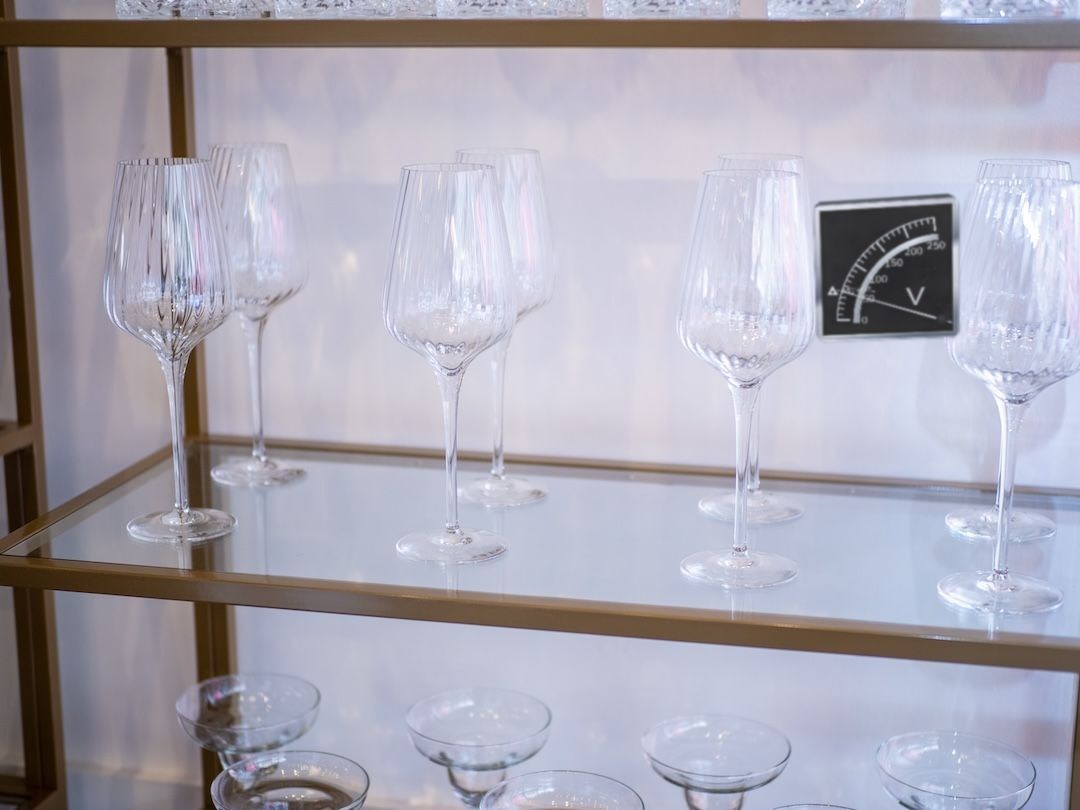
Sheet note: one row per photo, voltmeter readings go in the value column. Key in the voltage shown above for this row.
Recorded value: 50 V
